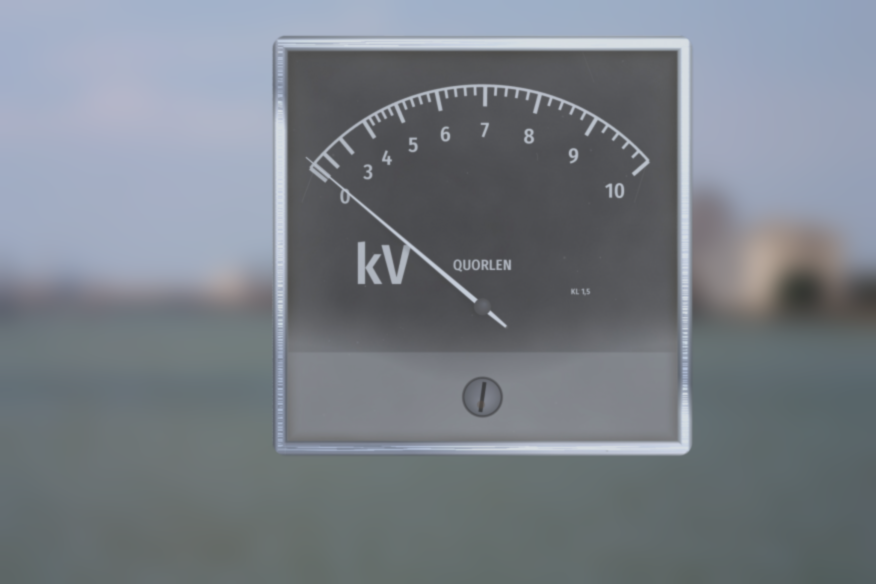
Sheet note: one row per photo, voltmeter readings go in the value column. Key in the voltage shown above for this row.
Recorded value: 1 kV
